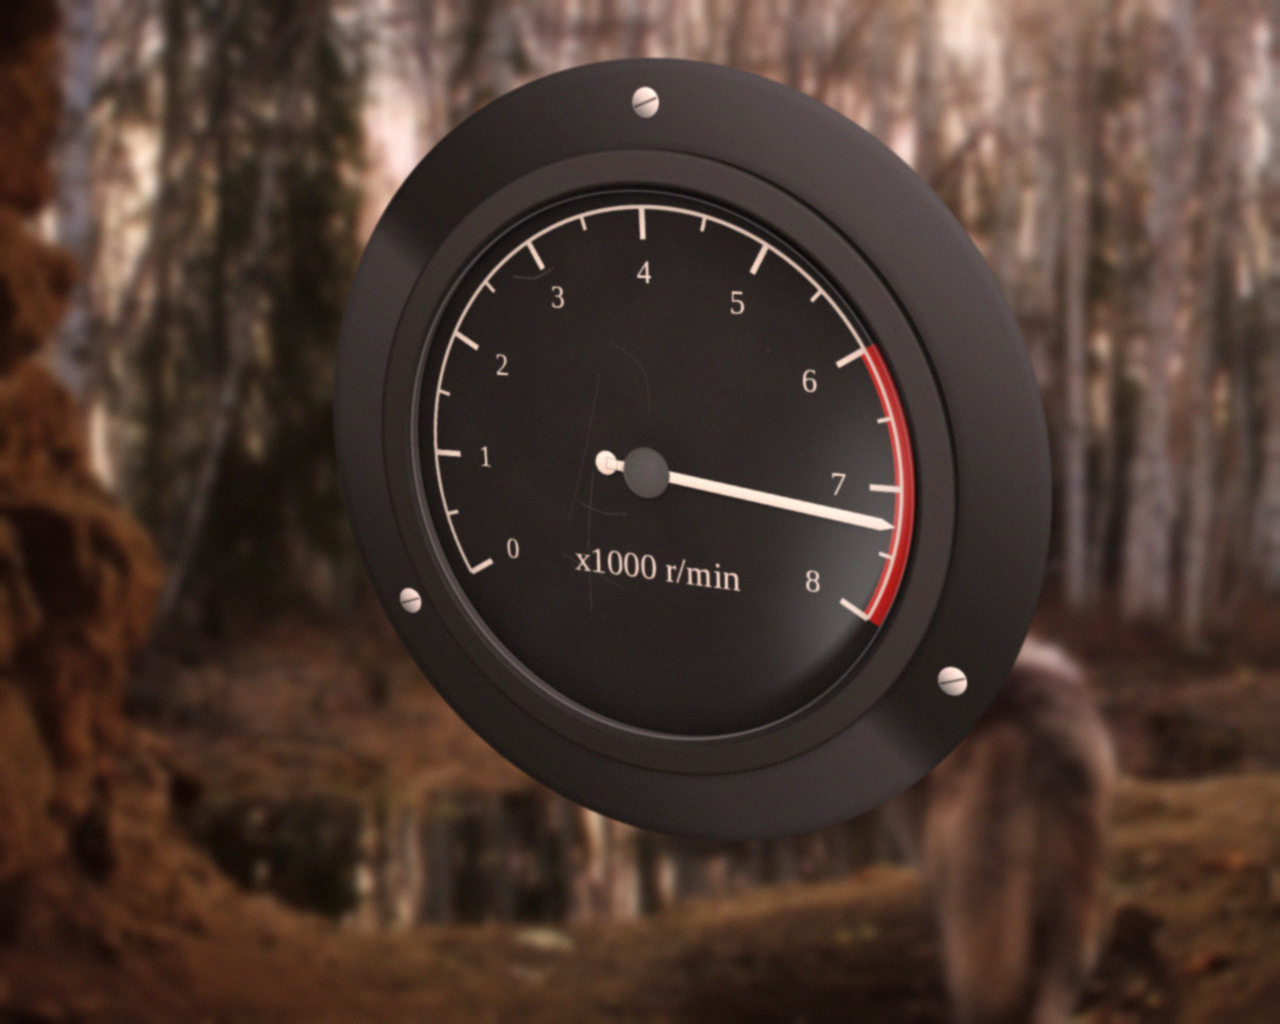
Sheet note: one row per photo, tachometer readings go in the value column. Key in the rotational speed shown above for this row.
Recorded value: 7250 rpm
